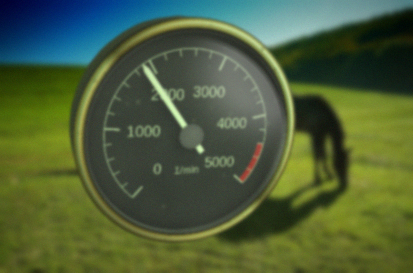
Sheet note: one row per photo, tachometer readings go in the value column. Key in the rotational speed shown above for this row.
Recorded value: 1900 rpm
